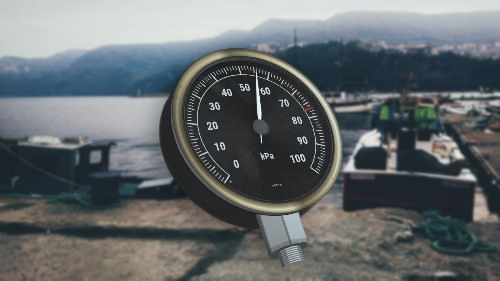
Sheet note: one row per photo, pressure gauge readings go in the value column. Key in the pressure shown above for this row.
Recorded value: 55 kPa
